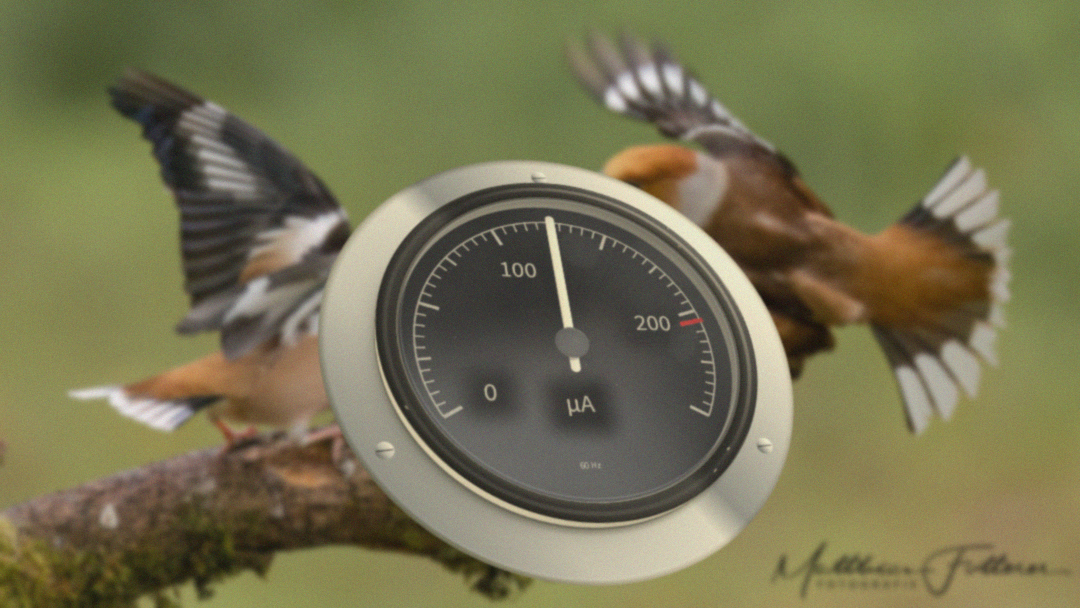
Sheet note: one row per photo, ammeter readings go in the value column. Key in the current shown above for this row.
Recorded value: 125 µA
